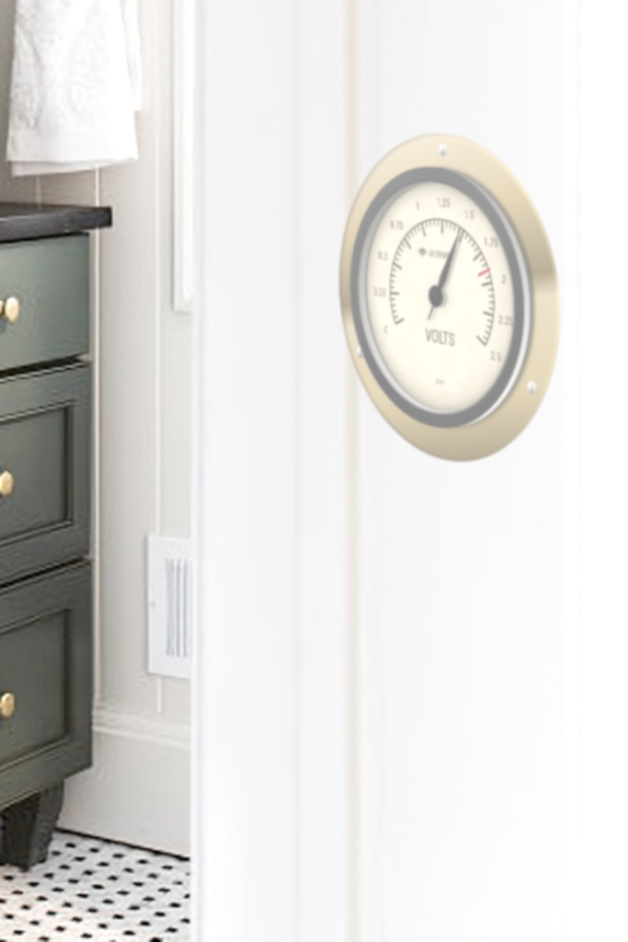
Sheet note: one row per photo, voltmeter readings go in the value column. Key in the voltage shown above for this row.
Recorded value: 1.5 V
